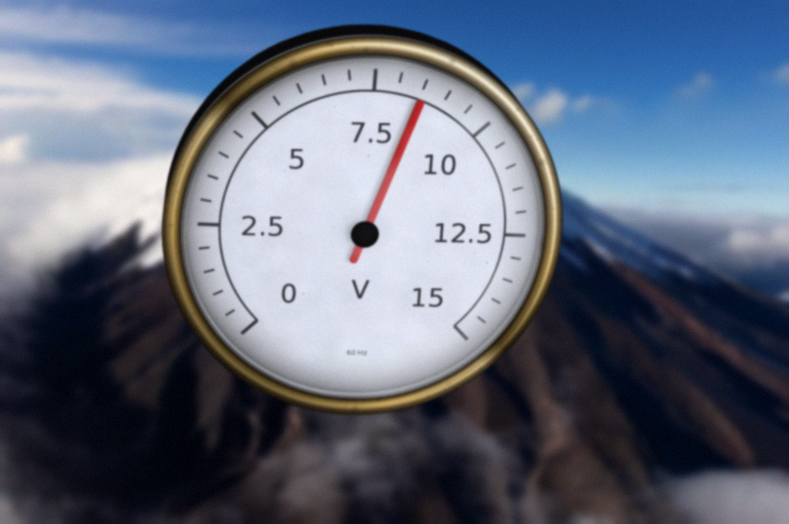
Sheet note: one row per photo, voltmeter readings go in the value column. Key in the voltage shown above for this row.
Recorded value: 8.5 V
